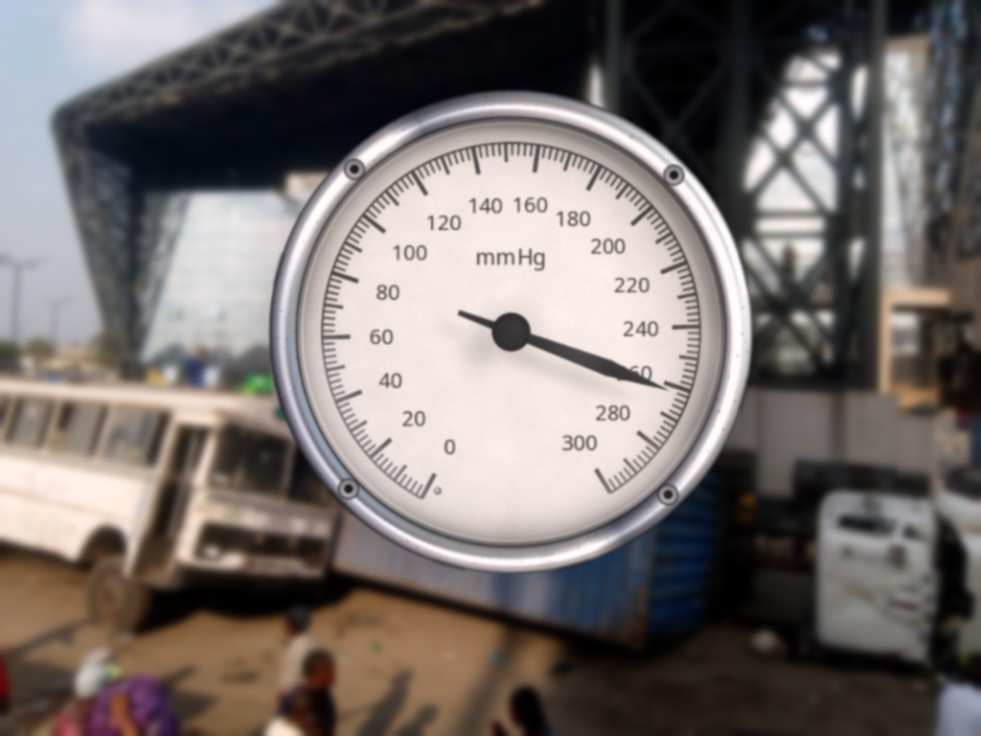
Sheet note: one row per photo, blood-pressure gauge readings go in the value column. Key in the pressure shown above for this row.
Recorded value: 262 mmHg
